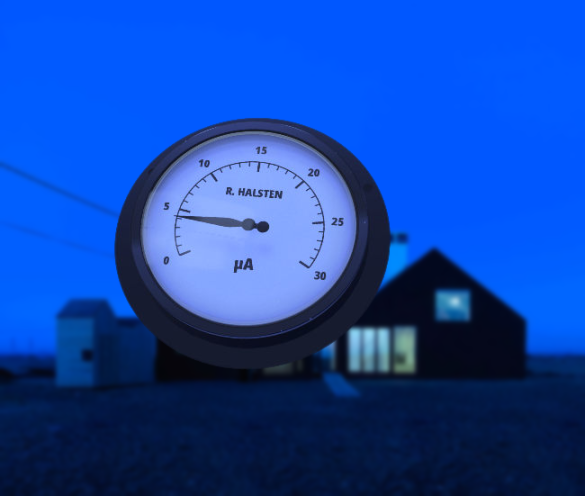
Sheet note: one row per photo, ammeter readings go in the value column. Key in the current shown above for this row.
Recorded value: 4 µA
